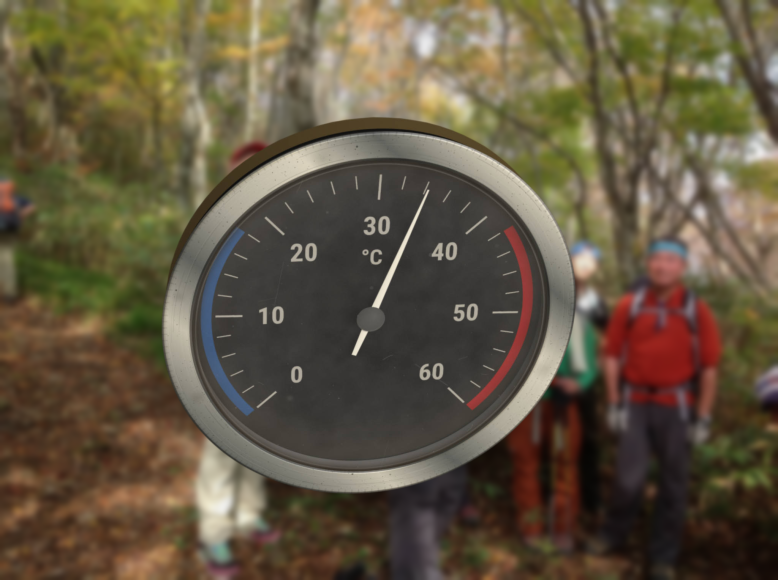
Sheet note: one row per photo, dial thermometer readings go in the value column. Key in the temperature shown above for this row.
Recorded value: 34 °C
